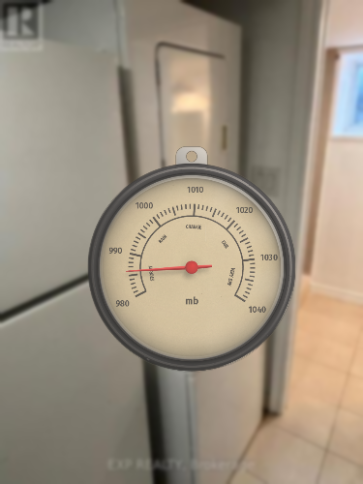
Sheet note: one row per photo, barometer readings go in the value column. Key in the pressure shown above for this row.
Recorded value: 986 mbar
